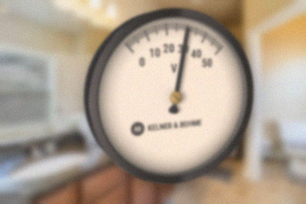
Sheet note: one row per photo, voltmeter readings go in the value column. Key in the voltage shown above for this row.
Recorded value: 30 V
